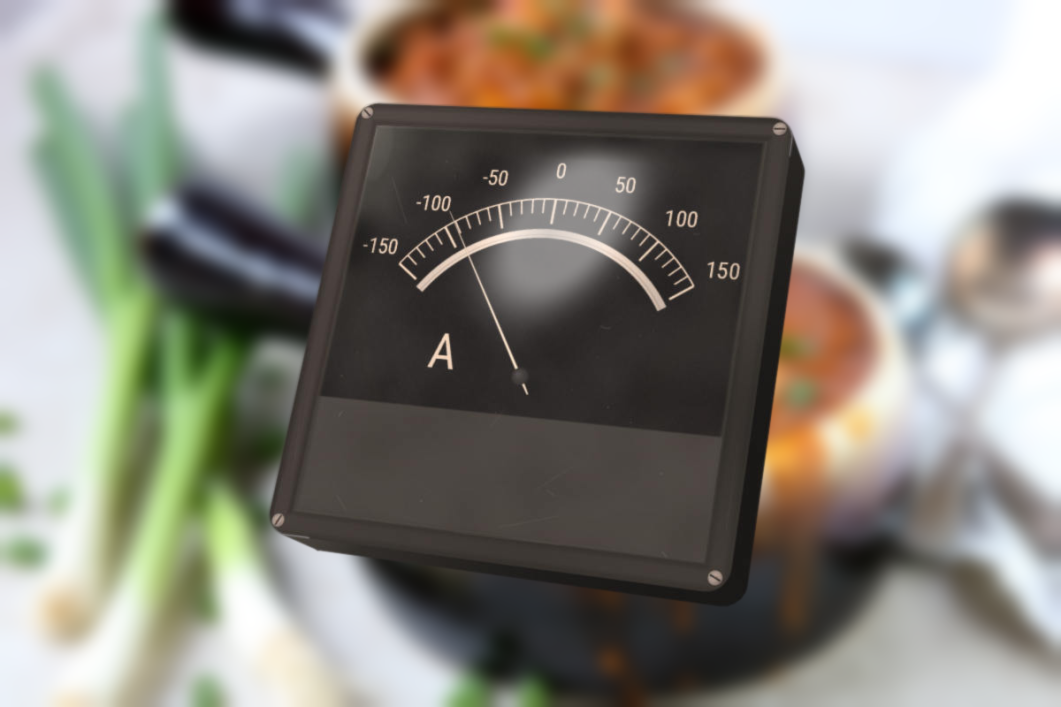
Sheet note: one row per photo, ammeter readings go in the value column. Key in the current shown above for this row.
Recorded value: -90 A
